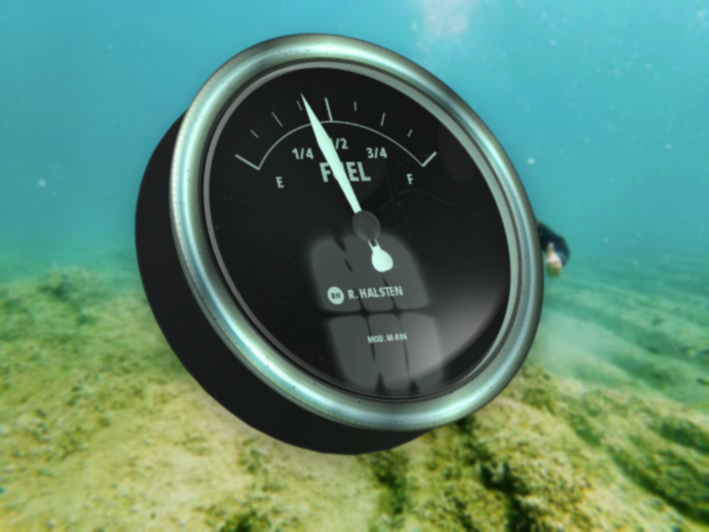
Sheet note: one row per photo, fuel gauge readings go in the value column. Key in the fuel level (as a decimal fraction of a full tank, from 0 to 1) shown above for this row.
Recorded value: 0.375
